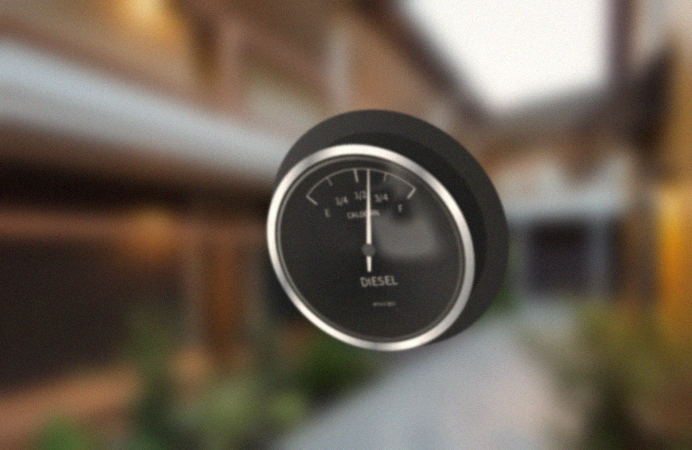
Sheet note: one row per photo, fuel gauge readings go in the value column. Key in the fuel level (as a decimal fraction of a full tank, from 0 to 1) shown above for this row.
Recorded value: 0.625
